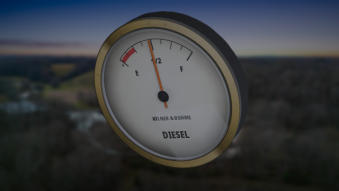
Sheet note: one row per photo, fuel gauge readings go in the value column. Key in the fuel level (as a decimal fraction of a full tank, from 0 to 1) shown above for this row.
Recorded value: 0.5
